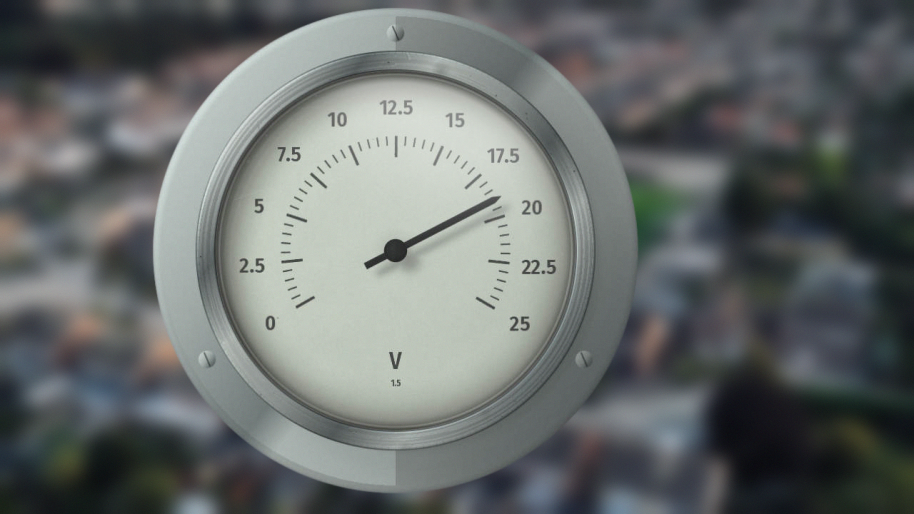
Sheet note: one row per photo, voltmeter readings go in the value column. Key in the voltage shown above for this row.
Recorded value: 19 V
